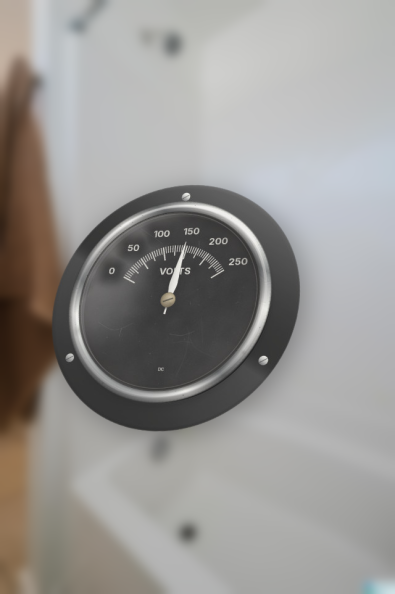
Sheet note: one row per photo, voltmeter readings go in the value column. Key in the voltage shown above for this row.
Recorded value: 150 V
